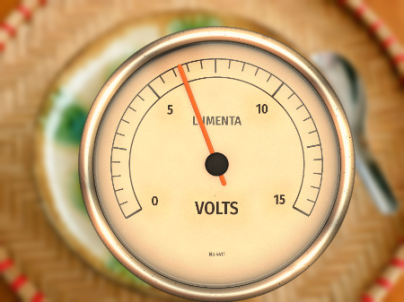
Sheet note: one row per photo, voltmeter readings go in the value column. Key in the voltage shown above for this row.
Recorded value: 6.25 V
